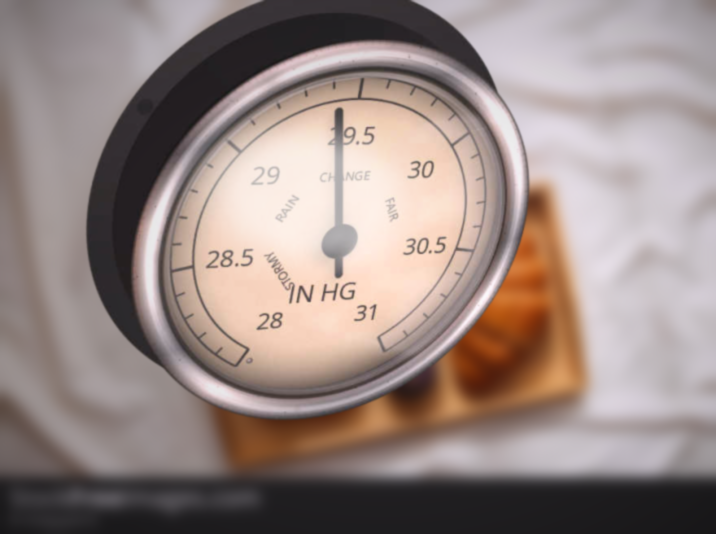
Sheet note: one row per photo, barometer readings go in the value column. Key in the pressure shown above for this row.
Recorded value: 29.4 inHg
